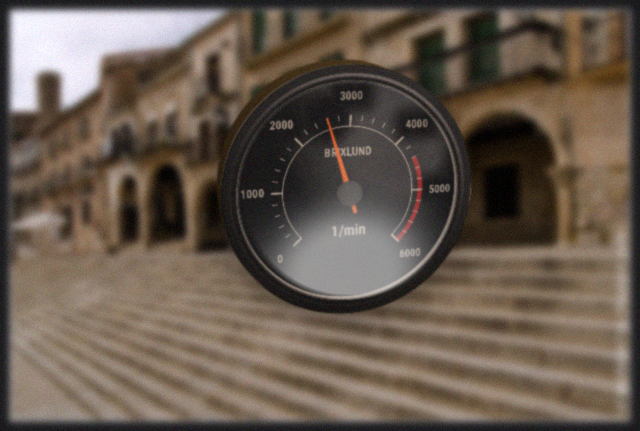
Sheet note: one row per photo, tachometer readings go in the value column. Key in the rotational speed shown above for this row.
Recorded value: 2600 rpm
